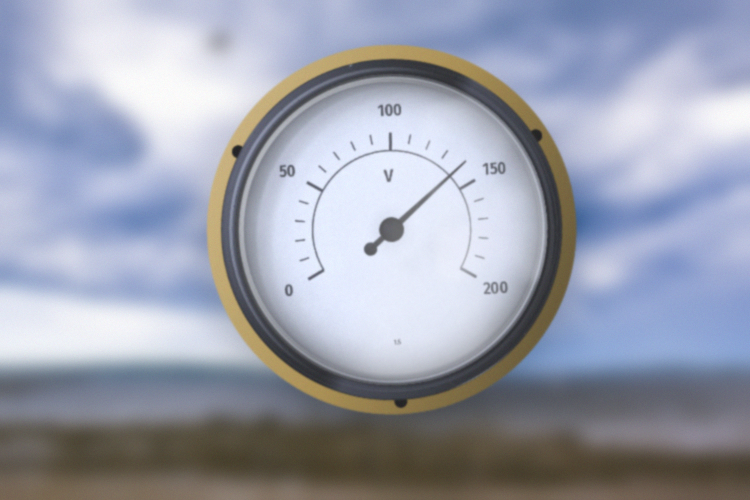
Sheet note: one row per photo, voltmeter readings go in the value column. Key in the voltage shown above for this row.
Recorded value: 140 V
